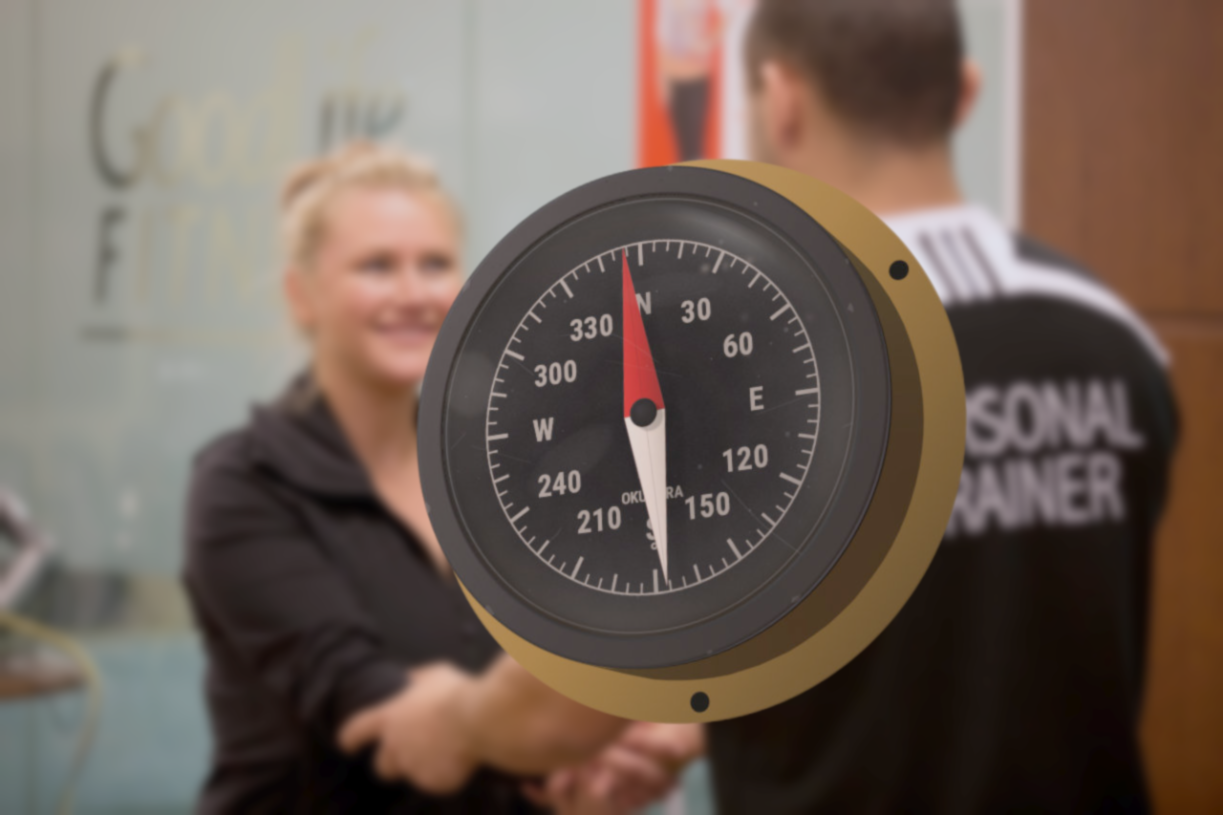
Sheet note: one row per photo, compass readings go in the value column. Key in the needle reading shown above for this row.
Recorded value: 355 °
